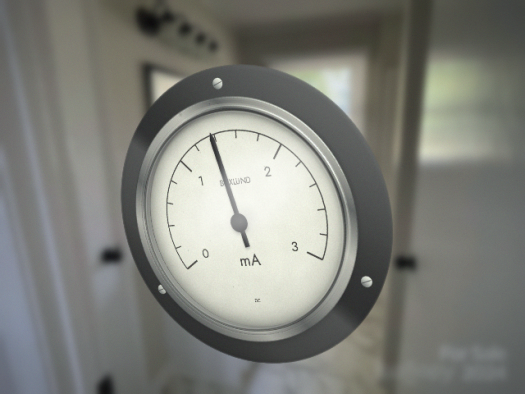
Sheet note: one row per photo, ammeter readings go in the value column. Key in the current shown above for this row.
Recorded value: 1.4 mA
